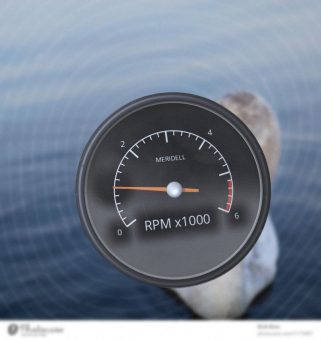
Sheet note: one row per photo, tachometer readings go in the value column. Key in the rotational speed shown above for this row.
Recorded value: 1000 rpm
